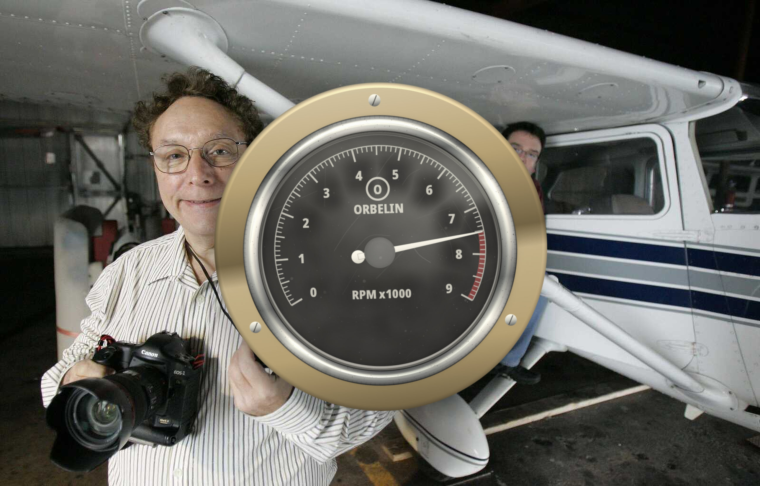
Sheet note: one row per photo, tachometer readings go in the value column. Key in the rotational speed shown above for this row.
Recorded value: 7500 rpm
